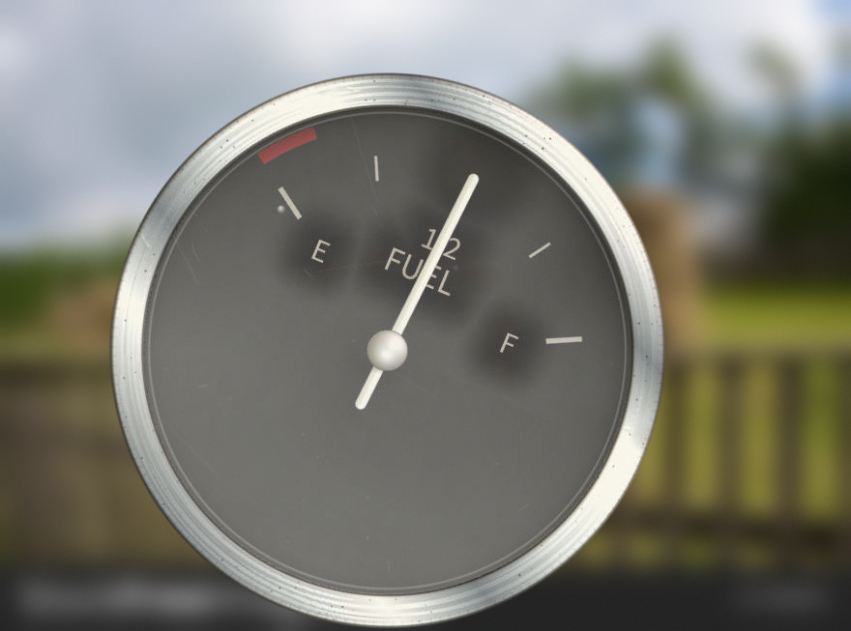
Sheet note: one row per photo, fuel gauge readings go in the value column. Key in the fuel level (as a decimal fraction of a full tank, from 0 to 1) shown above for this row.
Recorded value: 0.5
